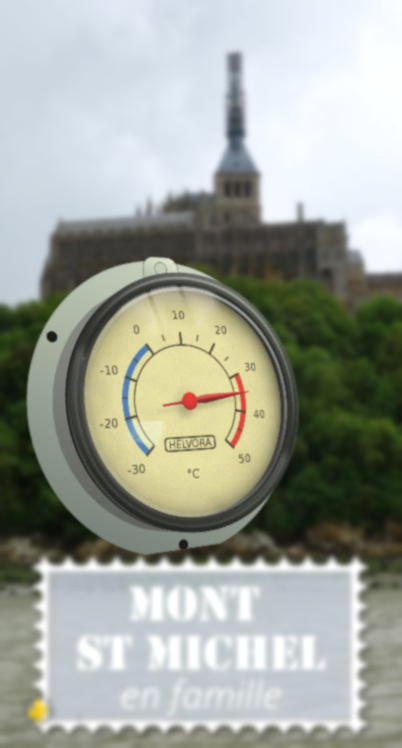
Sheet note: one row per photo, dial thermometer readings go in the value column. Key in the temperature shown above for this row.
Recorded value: 35 °C
